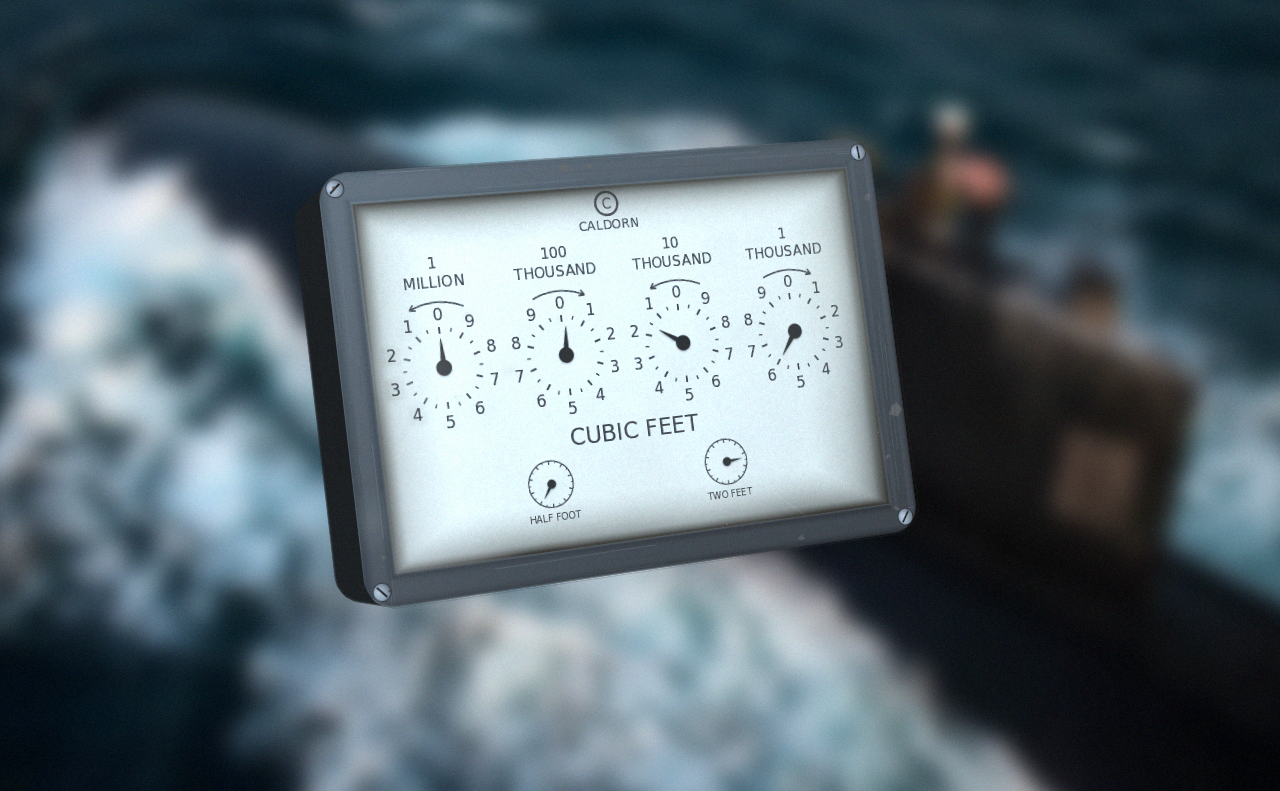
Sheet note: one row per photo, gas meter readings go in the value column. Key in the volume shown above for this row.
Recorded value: 1600 ft³
